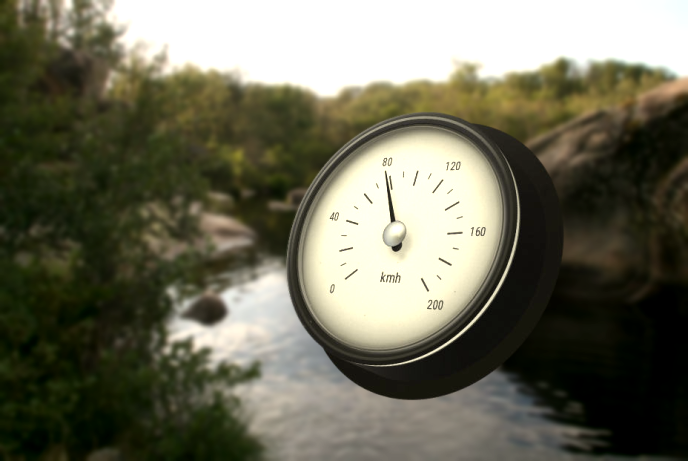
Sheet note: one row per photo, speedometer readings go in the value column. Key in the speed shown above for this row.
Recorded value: 80 km/h
